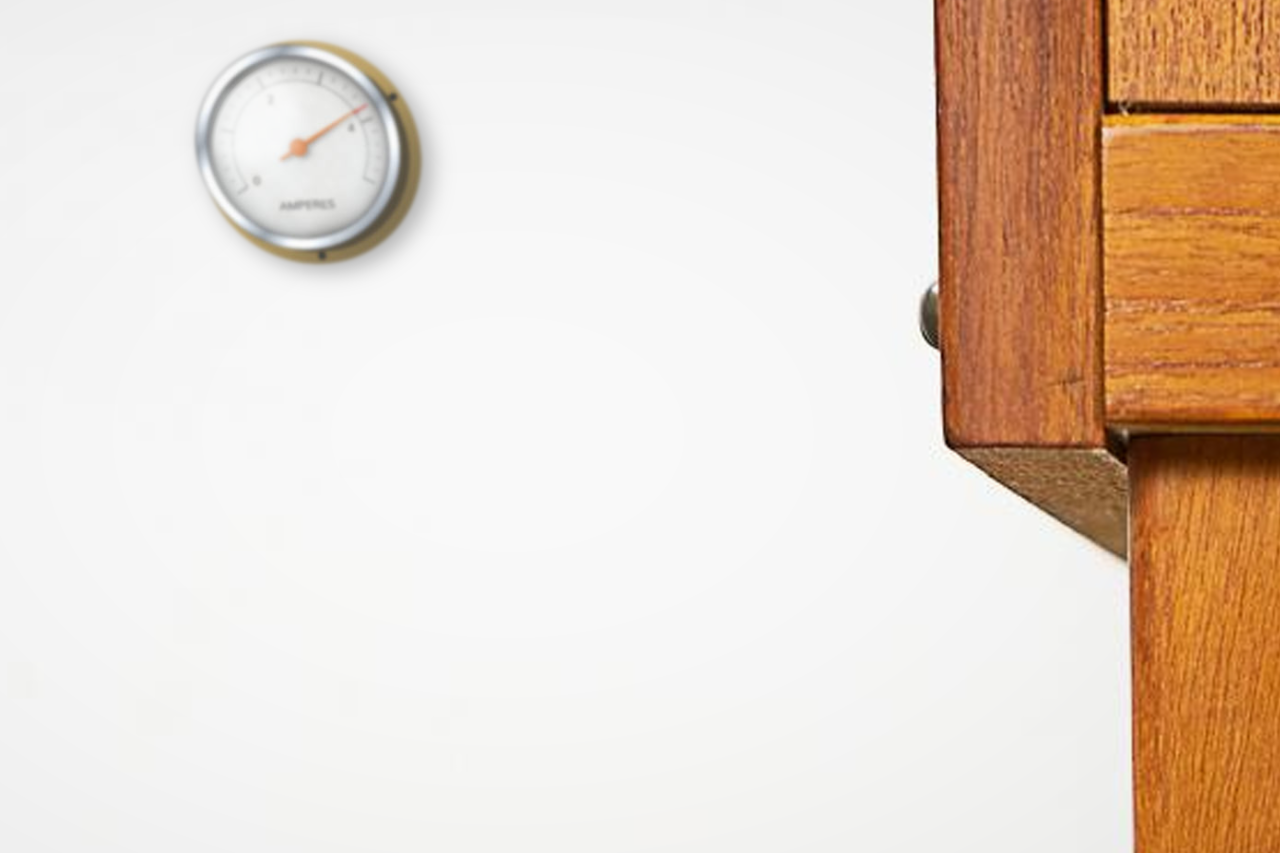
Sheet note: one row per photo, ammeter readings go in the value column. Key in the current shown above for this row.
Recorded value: 3.8 A
